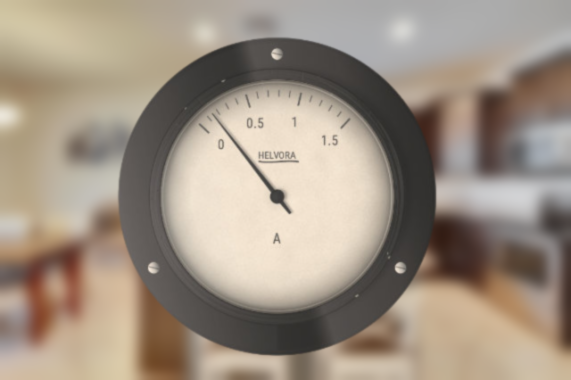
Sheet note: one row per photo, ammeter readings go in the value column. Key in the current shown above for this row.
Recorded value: 0.15 A
